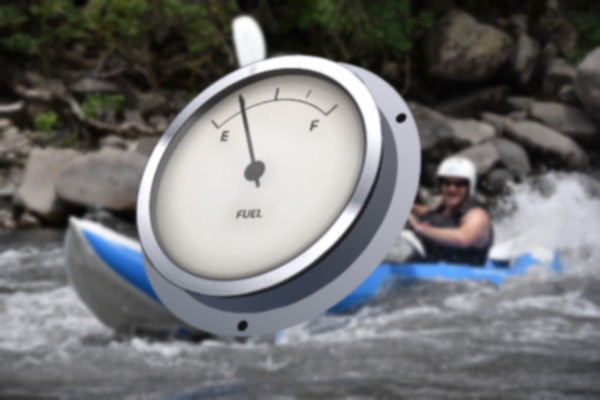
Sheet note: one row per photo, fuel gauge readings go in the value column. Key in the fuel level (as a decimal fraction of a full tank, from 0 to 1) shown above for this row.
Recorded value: 0.25
